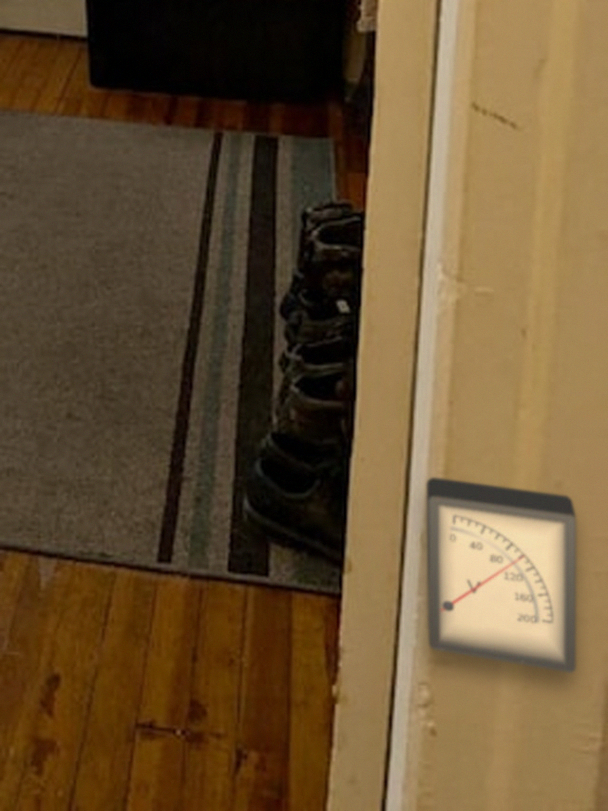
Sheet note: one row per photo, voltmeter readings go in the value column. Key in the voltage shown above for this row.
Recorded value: 100 V
